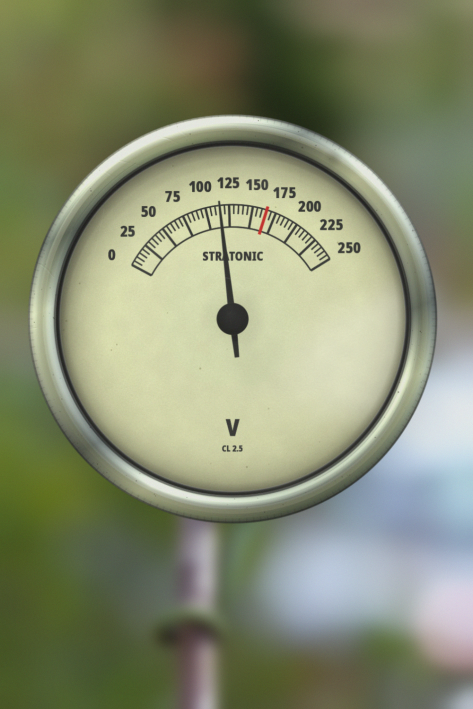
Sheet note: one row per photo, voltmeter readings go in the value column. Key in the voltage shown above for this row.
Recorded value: 115 V
